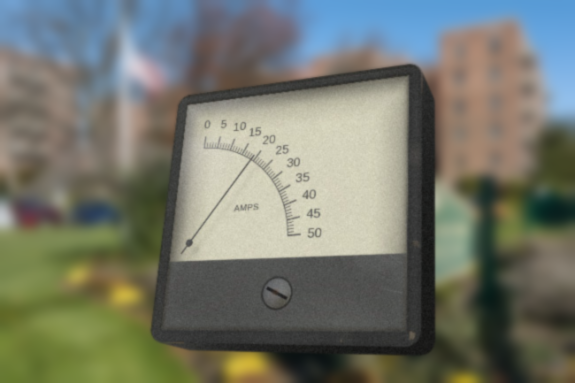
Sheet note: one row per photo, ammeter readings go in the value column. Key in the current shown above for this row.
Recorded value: 20 A
